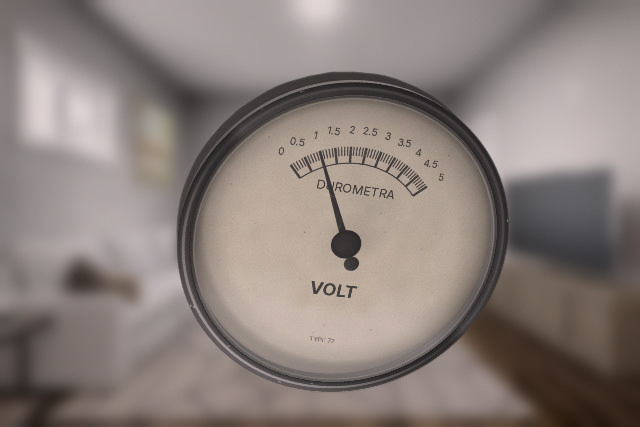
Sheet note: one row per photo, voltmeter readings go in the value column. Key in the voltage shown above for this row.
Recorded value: 1 V
